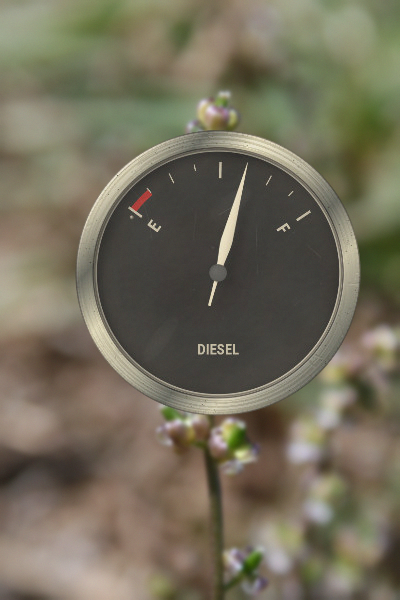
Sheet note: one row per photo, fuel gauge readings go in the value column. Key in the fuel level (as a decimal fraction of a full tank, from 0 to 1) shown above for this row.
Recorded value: 0.625
